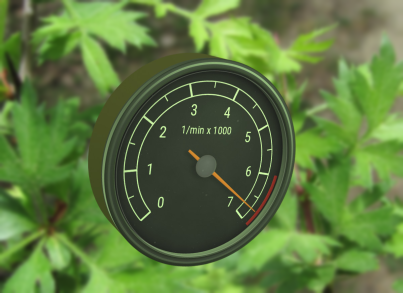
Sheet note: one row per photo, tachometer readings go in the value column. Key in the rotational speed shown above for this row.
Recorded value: 6750 rpm
